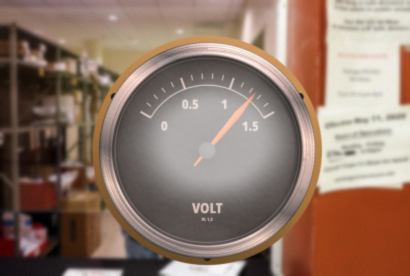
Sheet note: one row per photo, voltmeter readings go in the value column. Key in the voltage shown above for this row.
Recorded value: 1.25 V
